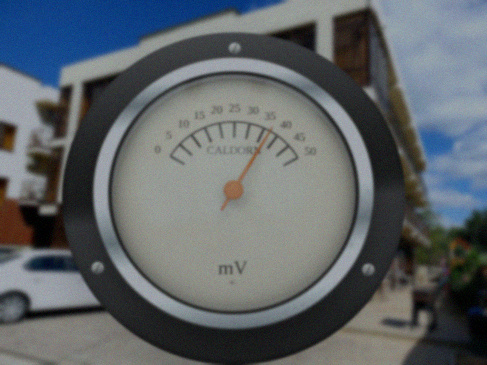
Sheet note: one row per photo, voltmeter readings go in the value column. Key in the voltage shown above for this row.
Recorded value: 37.5 mV
